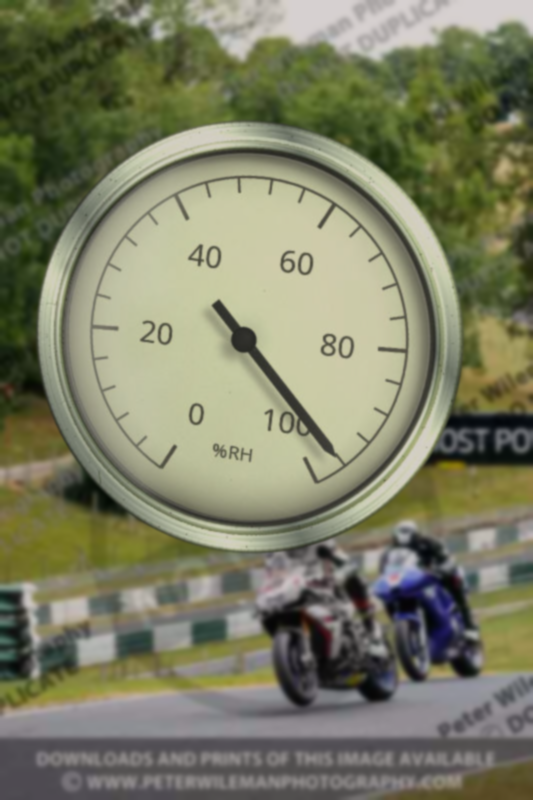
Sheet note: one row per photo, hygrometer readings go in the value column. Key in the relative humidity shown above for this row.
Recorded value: 96 %
